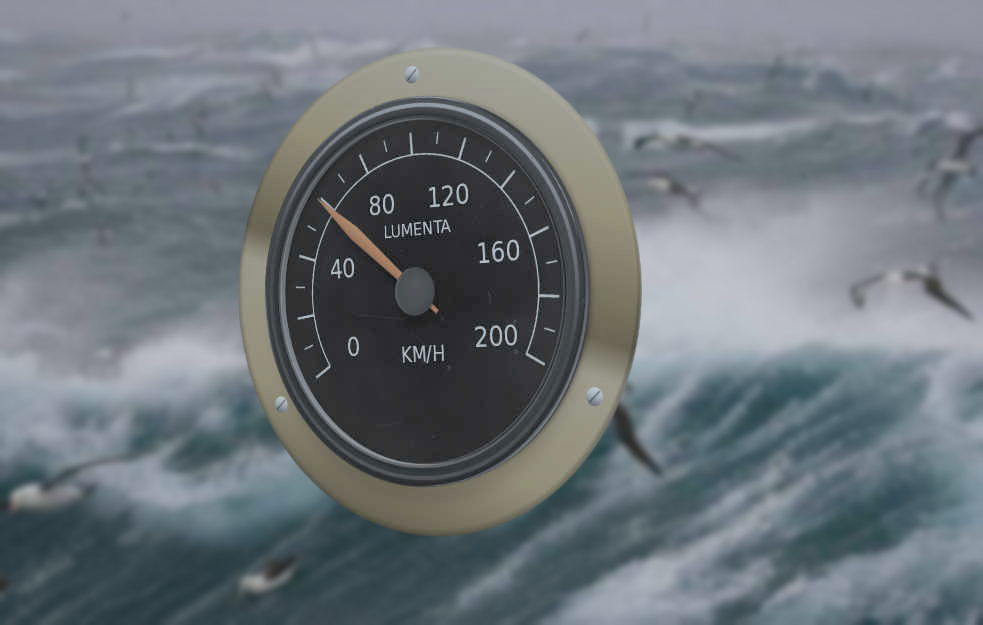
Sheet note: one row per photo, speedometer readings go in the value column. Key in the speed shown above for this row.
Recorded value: 60 km/h
